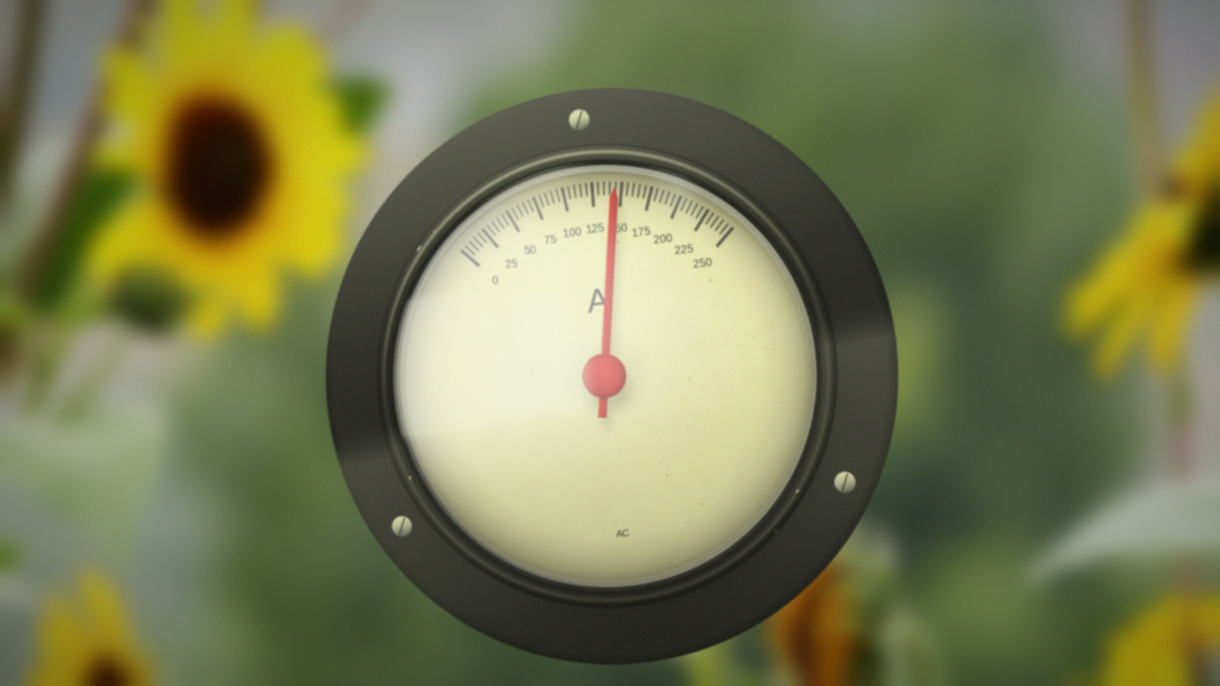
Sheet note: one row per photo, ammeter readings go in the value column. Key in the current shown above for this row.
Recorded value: 145 A
